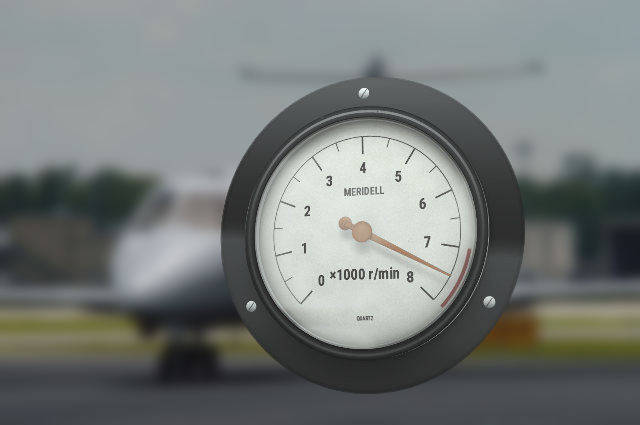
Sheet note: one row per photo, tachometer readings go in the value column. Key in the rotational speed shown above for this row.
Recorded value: 7500 rpm
